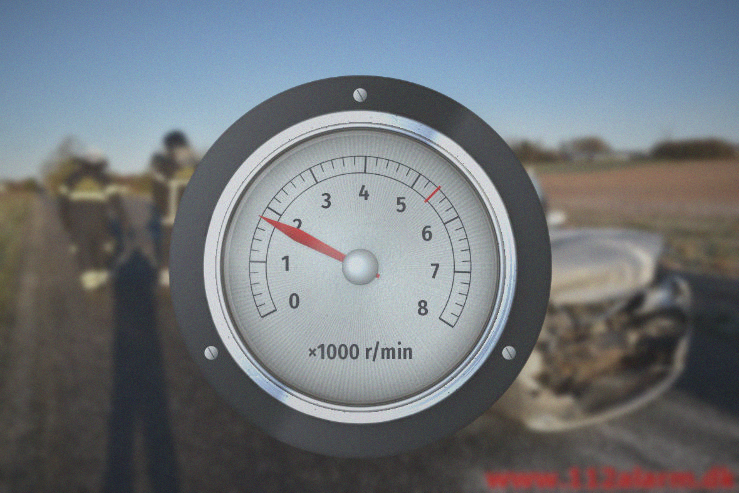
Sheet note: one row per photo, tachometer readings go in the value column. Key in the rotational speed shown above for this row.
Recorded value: 1800 rpm
